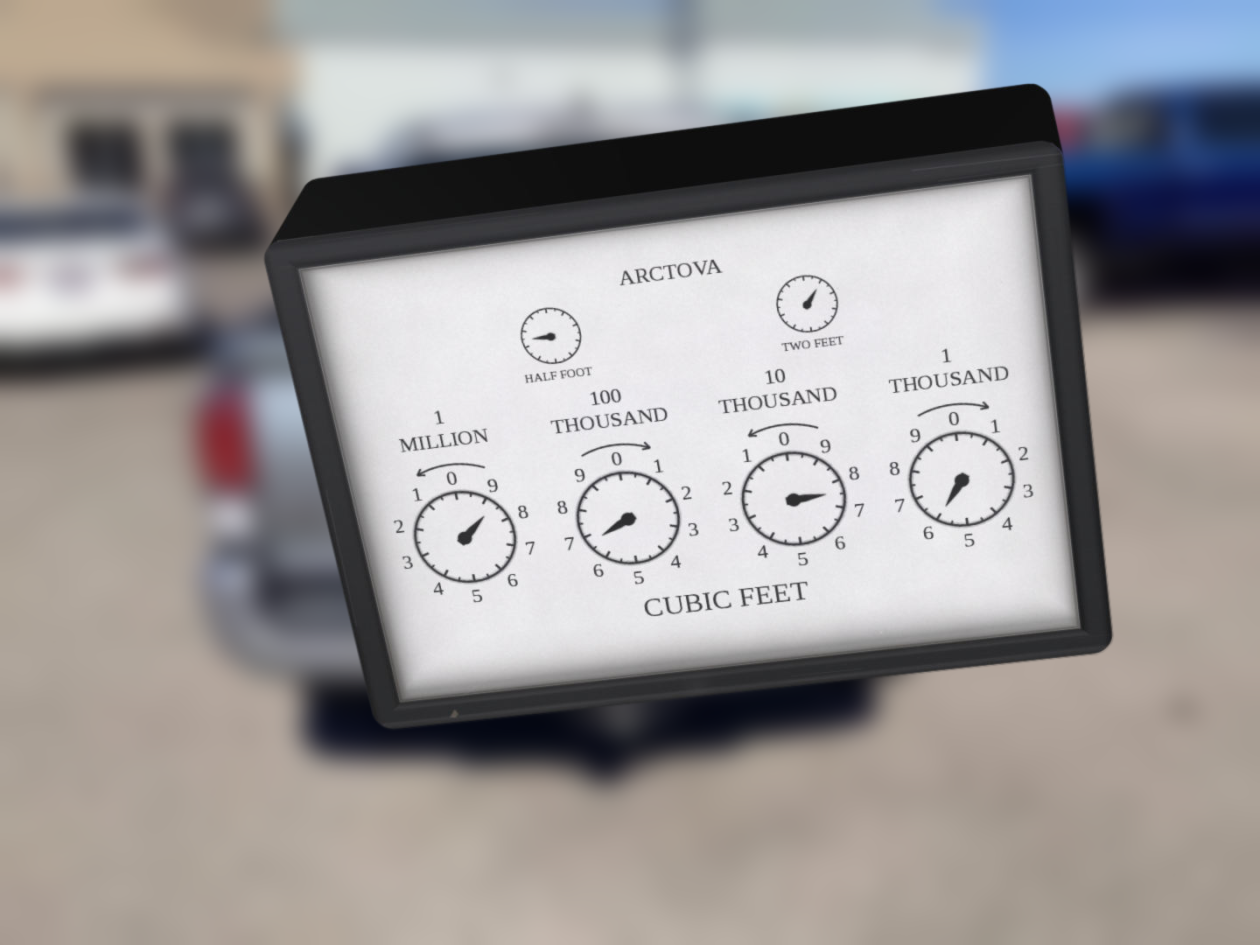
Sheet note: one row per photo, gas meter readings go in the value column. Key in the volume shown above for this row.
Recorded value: 867600 ft³
